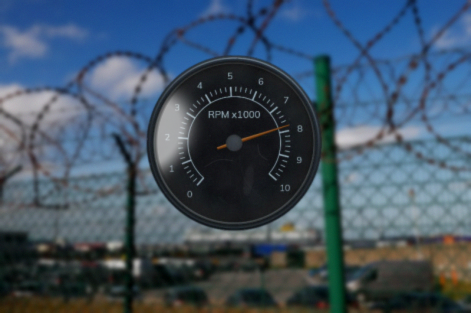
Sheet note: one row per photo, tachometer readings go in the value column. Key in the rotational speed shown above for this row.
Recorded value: 7800 rpm
